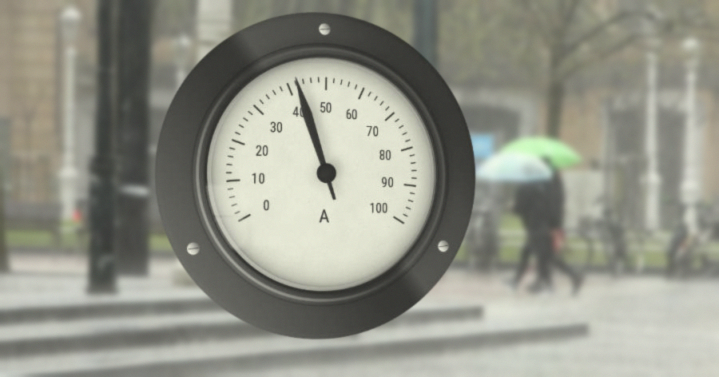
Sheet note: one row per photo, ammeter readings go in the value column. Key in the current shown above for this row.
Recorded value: 42 A
